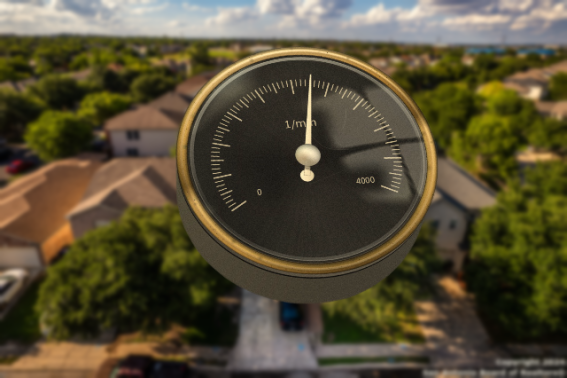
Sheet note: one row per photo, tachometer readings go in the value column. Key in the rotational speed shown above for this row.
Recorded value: 2200 rpm
